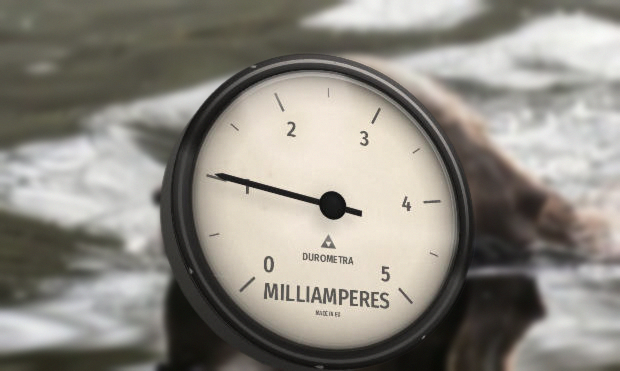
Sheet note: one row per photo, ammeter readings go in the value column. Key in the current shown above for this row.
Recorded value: 1 mA
